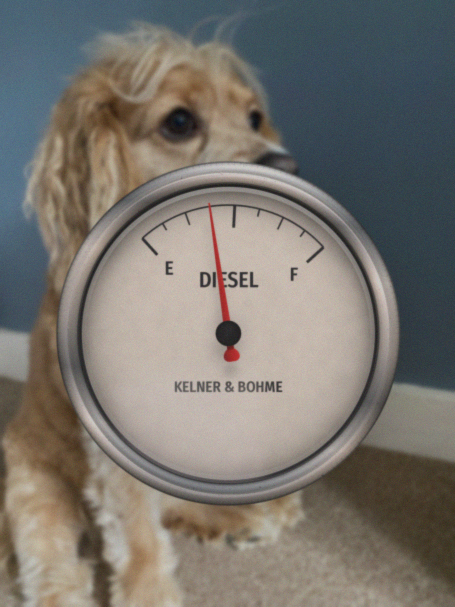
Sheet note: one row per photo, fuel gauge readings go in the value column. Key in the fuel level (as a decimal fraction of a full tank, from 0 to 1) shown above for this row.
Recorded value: 0.375
